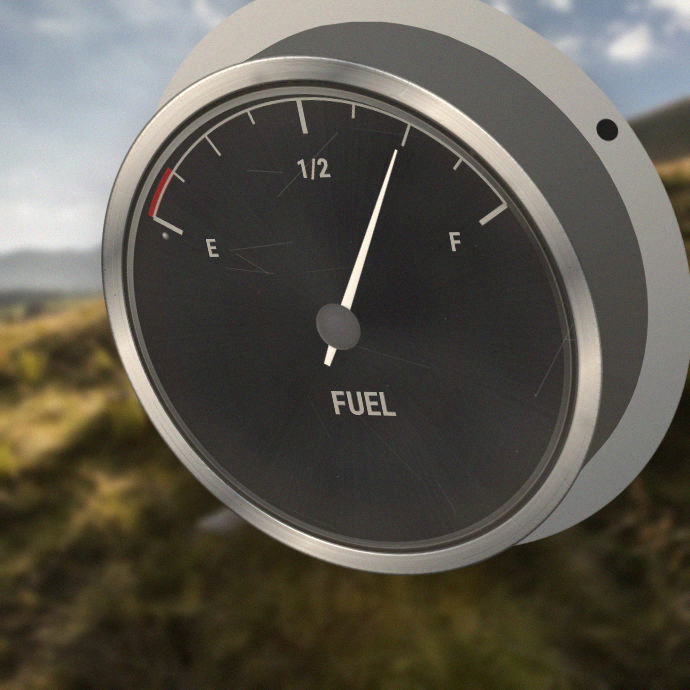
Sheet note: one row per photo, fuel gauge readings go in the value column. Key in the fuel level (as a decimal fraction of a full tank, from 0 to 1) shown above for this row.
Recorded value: 0.75
